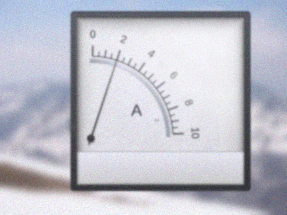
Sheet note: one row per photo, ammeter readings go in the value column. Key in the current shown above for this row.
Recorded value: 2 A
